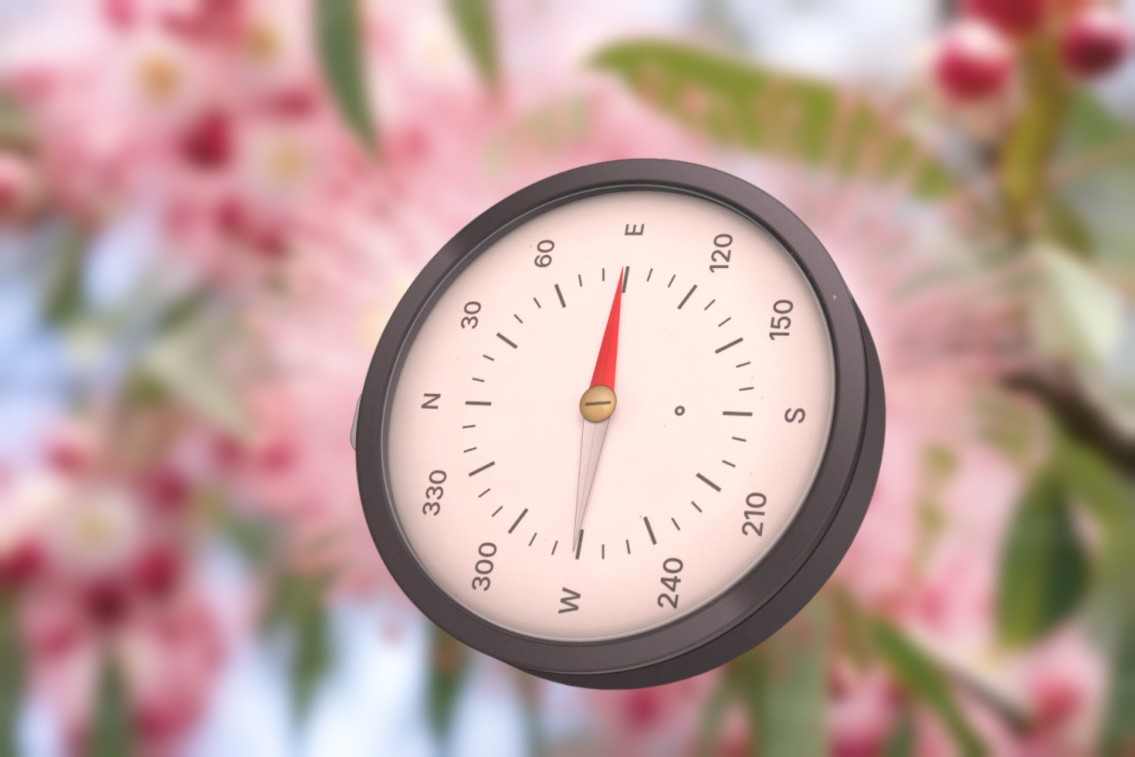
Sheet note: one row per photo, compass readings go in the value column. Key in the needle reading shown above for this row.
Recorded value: 90 °
